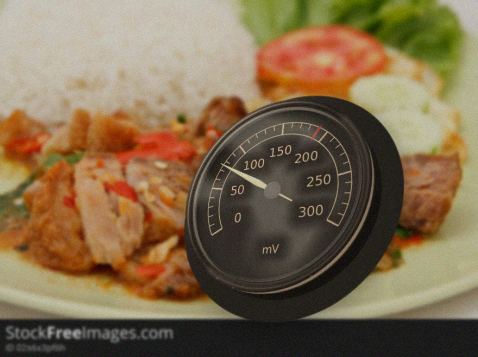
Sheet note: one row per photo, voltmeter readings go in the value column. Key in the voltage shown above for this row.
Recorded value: 75 mV
